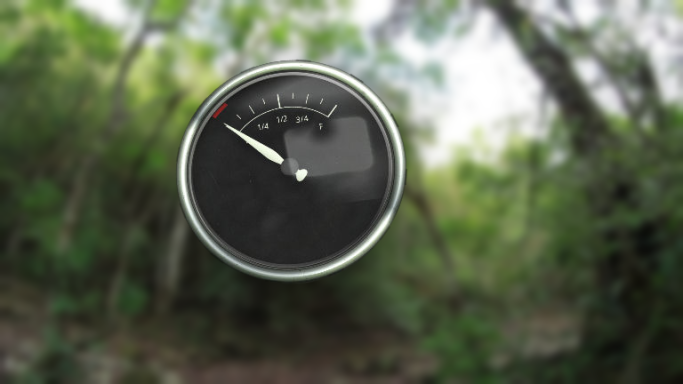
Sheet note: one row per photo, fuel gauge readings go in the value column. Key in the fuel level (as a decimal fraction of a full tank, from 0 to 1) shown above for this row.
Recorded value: 0
